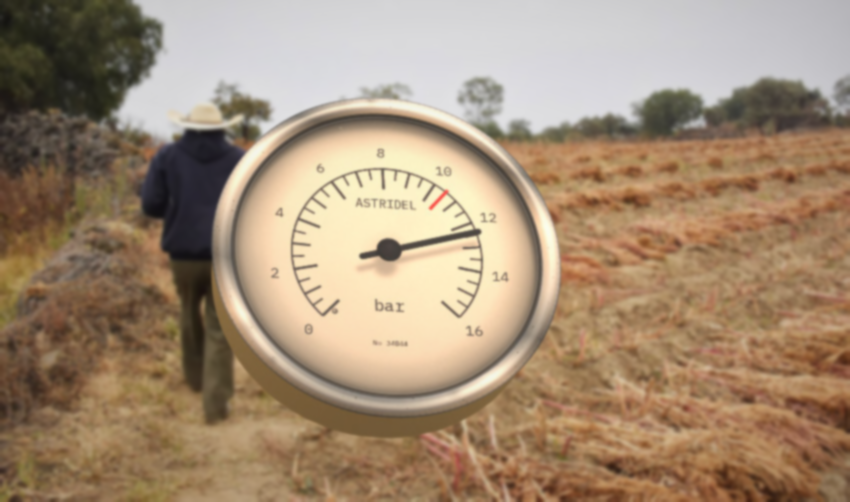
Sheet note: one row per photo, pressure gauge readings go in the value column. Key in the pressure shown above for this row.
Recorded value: 12.5 bar
